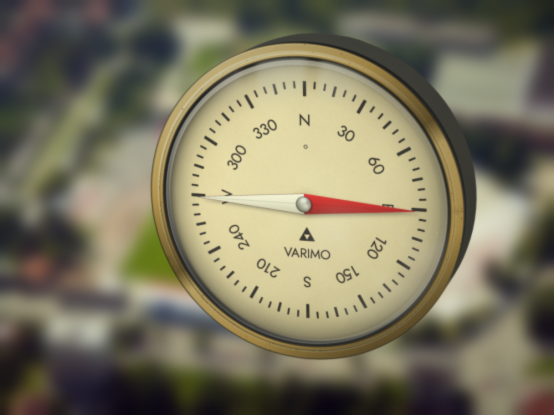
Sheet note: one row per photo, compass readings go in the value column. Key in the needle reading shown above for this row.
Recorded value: 90 °
